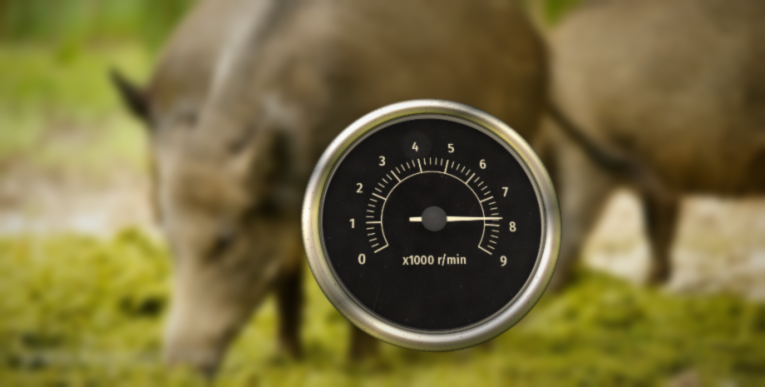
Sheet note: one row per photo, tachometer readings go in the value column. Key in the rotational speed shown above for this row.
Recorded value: 7800 rpm
